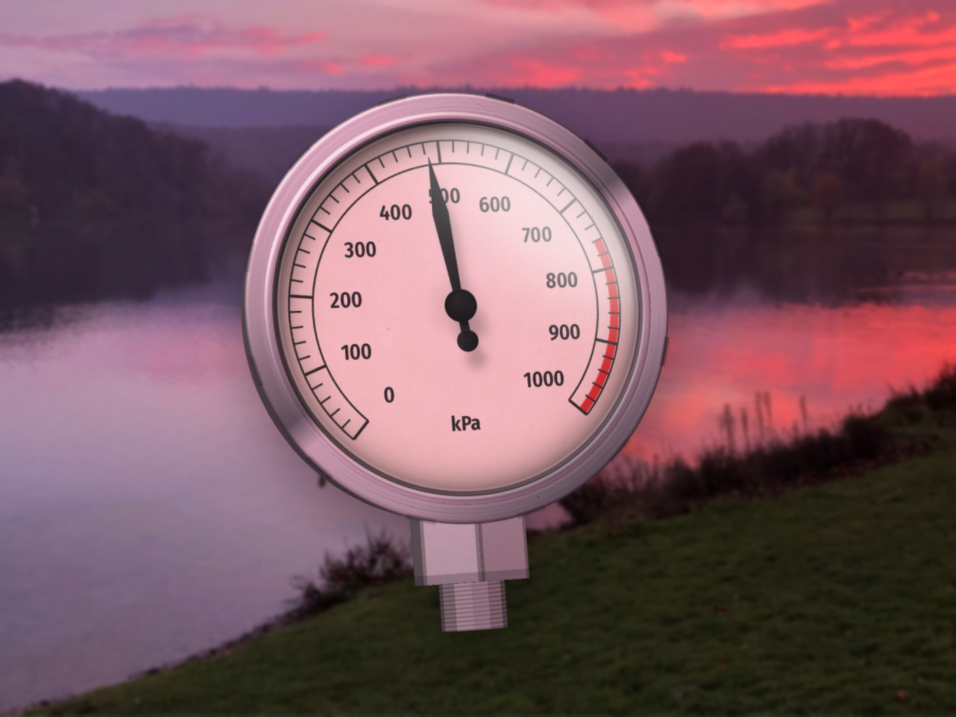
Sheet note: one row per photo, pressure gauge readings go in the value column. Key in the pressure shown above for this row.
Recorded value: 480 kPa
